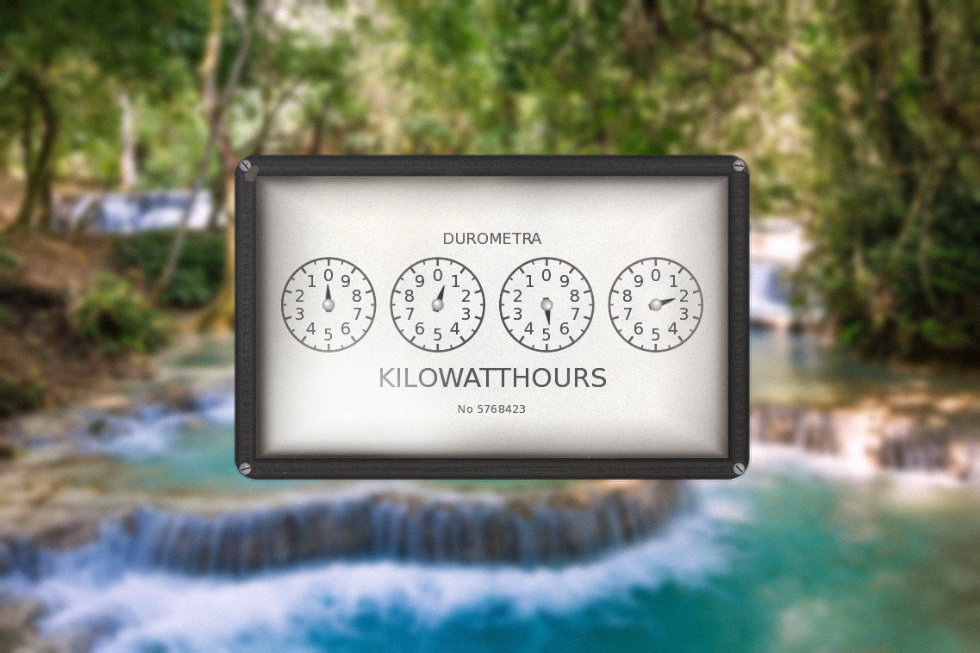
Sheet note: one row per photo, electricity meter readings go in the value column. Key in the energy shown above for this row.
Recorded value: 52 kWh
